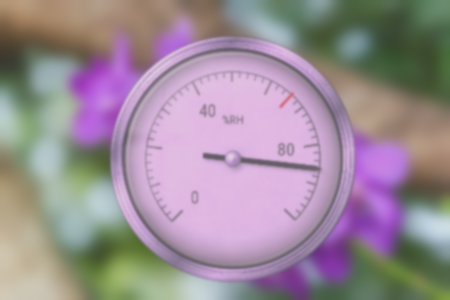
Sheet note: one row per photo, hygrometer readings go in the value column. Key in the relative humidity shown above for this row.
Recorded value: 86 %
